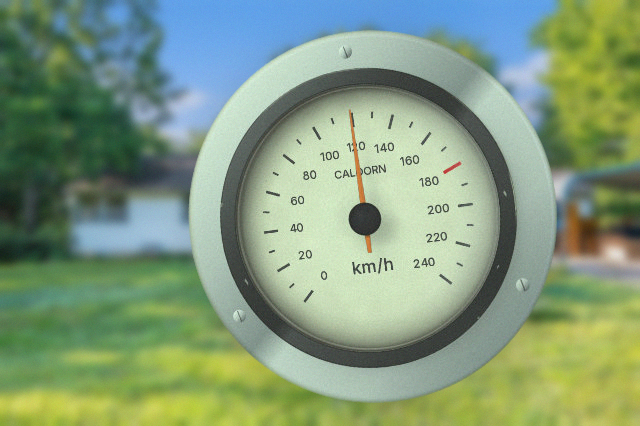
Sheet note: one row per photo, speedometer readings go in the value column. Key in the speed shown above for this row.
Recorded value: 120 km/h
